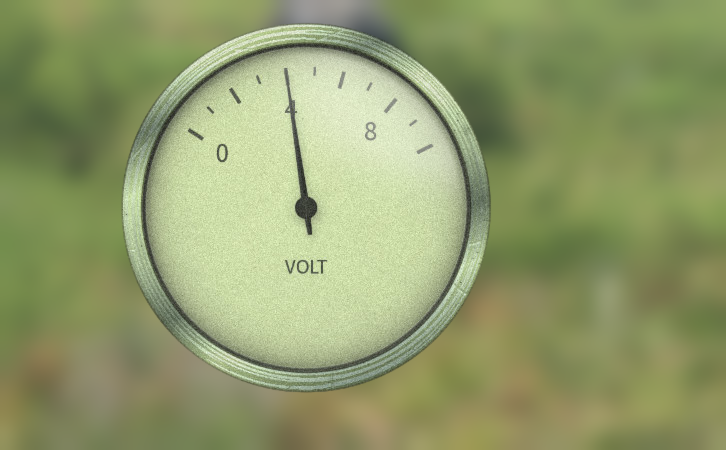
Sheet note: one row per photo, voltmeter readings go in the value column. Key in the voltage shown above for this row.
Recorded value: 4 V
